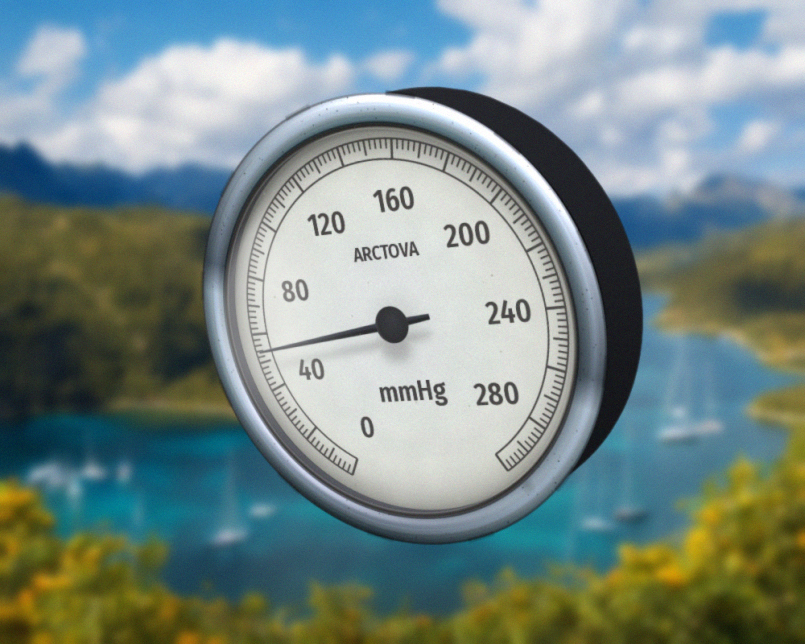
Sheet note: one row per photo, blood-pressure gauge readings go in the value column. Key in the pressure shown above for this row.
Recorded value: 54 mmHg
